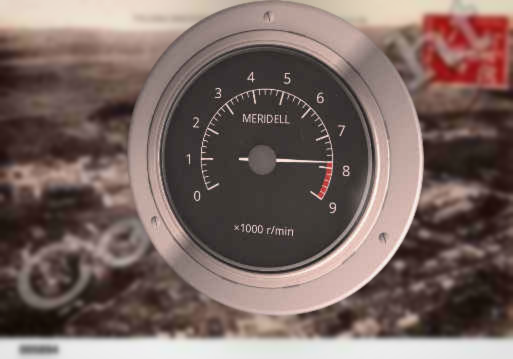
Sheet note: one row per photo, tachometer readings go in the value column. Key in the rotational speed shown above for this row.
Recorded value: 7800 rpm
